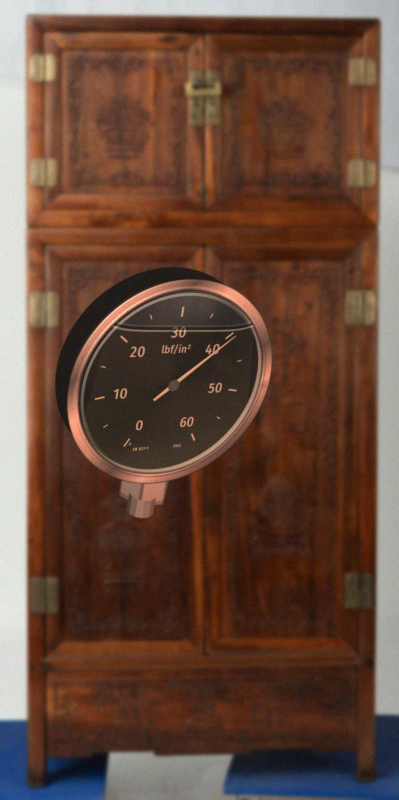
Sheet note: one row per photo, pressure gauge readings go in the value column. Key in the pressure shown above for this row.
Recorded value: 40 psi
